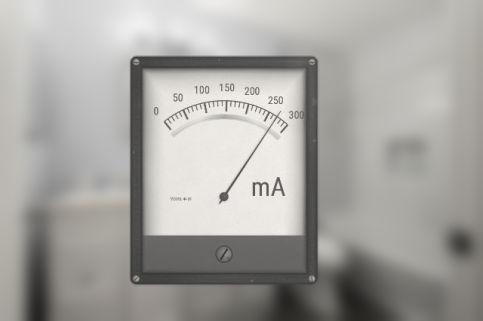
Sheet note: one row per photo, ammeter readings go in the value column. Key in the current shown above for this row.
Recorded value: 270 mA
